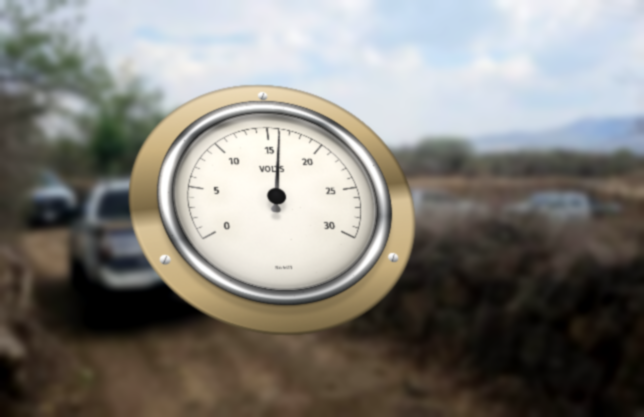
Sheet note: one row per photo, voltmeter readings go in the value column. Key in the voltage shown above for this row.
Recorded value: 16 V
